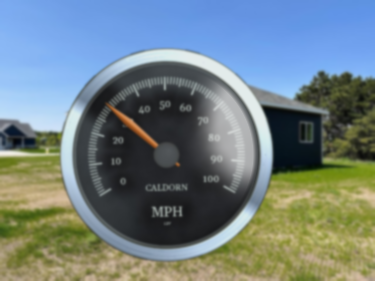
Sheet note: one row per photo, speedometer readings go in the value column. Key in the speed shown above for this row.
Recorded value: 30 mph
